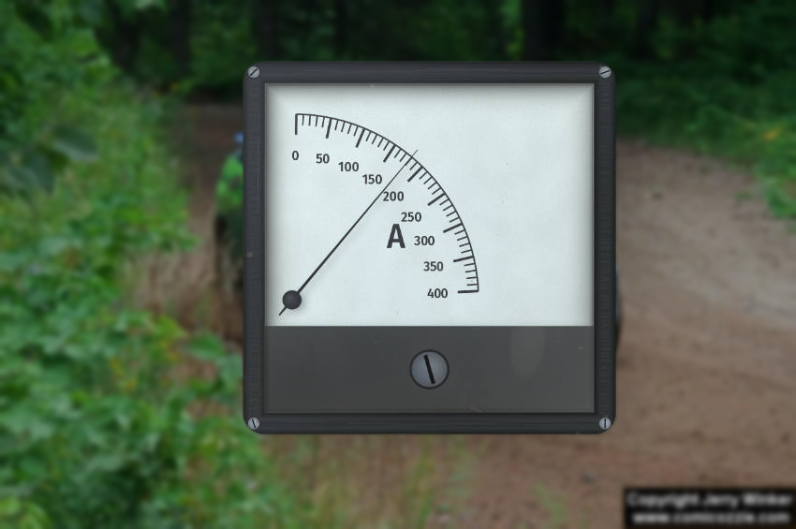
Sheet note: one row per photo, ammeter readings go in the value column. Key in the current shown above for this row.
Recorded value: 180 A
